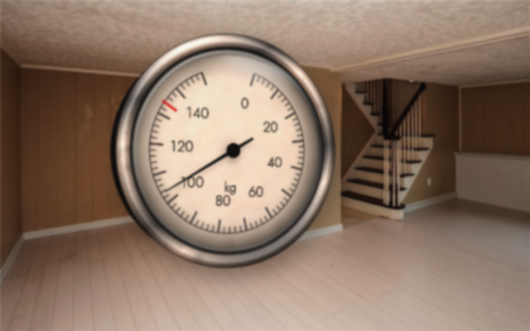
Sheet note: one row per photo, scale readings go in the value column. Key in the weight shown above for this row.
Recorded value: 104 kg
